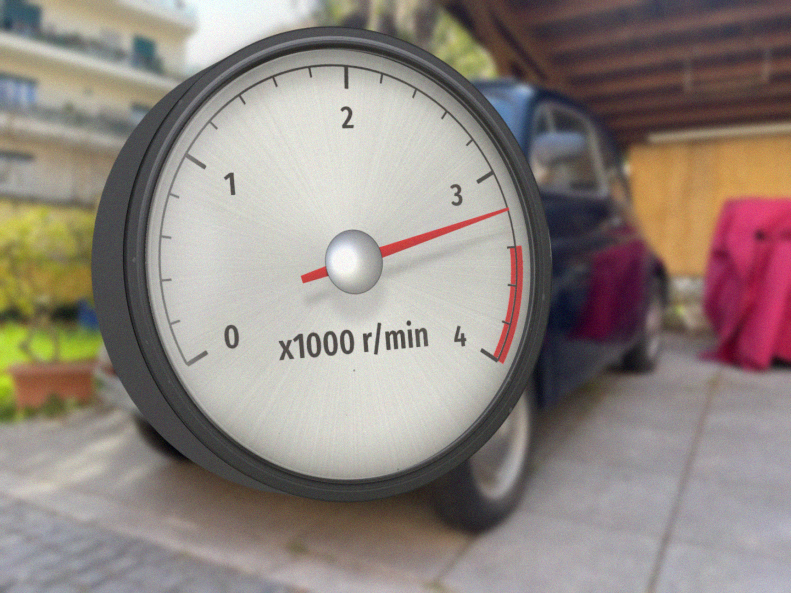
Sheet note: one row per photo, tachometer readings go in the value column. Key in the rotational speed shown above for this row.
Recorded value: 3200 rpm
